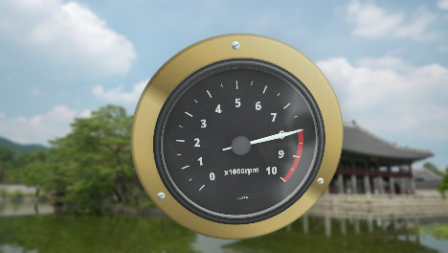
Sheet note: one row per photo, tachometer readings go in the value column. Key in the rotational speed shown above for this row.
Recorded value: 8000 rpm
